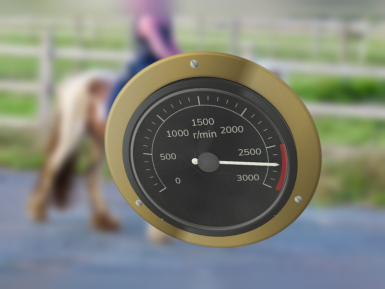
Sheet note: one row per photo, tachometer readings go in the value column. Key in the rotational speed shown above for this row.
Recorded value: 2700 rpm
